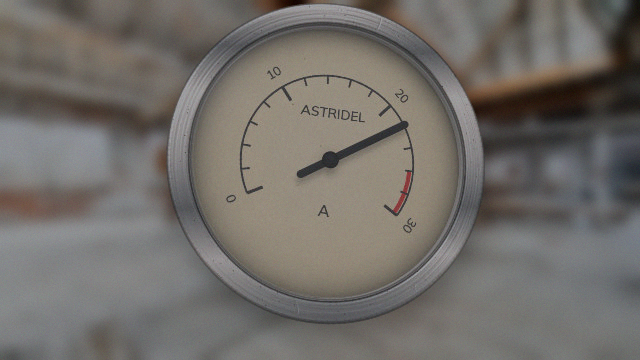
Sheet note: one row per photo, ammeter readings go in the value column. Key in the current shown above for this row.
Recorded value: 22 A
